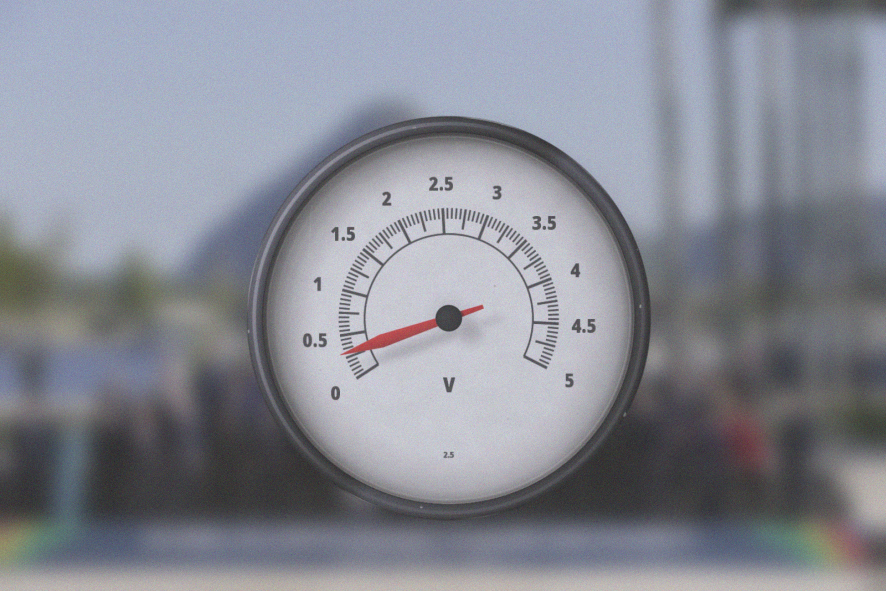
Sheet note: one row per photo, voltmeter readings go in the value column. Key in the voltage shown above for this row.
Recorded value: 0.3 V
